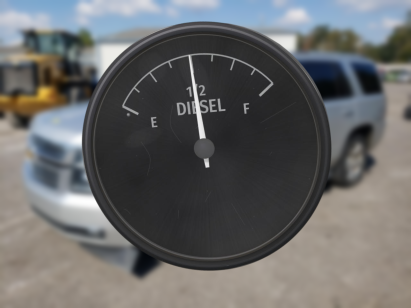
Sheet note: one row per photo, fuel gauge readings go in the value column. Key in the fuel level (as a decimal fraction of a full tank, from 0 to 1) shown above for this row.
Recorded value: 0.5
